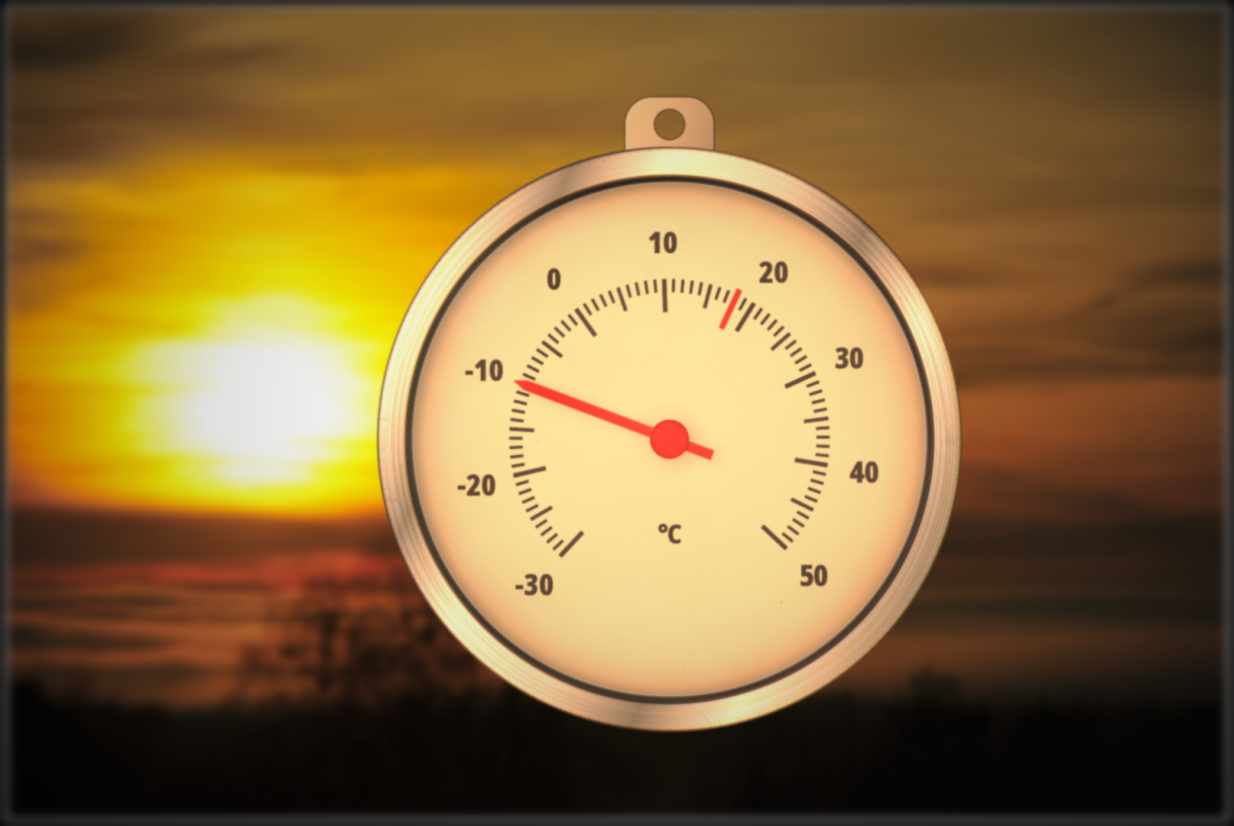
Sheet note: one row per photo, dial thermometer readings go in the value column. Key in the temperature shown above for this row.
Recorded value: -10 °C
